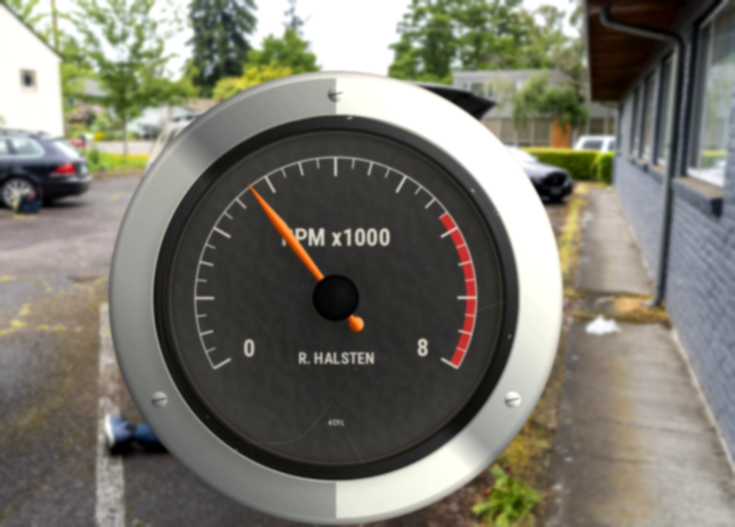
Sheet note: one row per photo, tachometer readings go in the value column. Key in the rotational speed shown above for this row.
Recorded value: 2750 rpm
